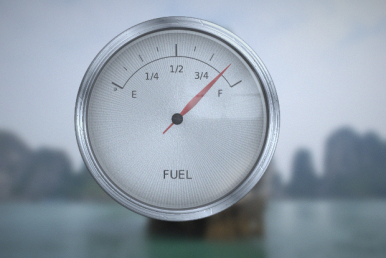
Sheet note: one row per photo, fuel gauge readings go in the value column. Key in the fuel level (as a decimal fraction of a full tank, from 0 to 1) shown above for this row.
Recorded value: 0.875
